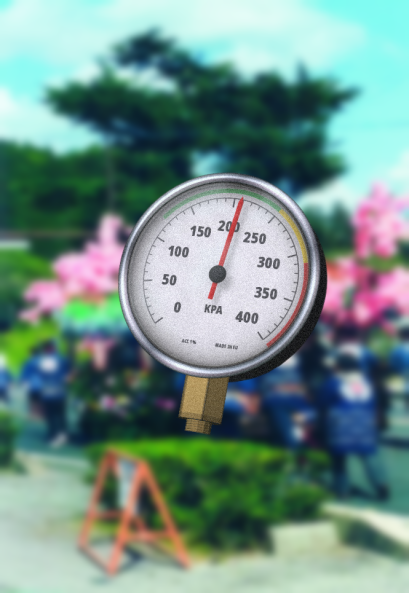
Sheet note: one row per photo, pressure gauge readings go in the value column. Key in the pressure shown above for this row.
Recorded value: 210 kPa
